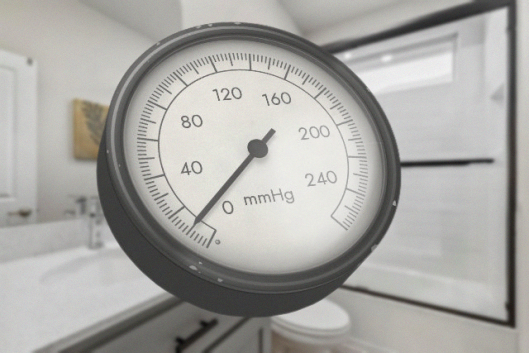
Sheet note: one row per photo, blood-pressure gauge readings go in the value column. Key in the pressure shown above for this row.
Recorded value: 10 mmHg
